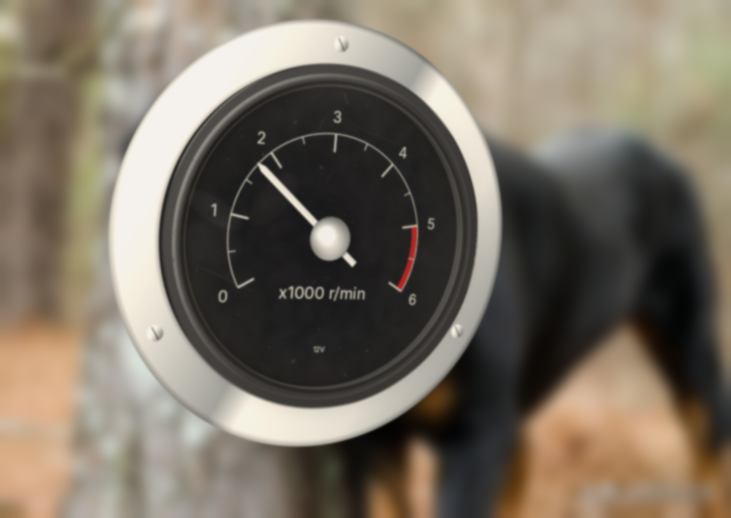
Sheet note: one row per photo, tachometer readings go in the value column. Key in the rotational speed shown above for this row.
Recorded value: 1750 rpm
